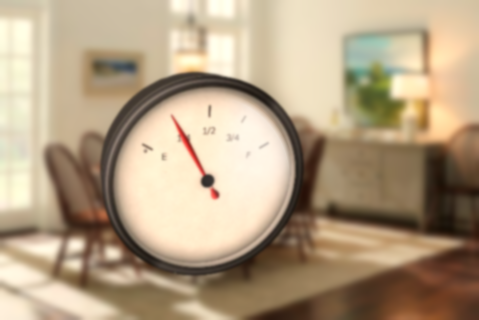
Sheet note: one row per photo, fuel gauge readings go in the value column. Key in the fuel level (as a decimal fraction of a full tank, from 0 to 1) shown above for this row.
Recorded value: 0.25
